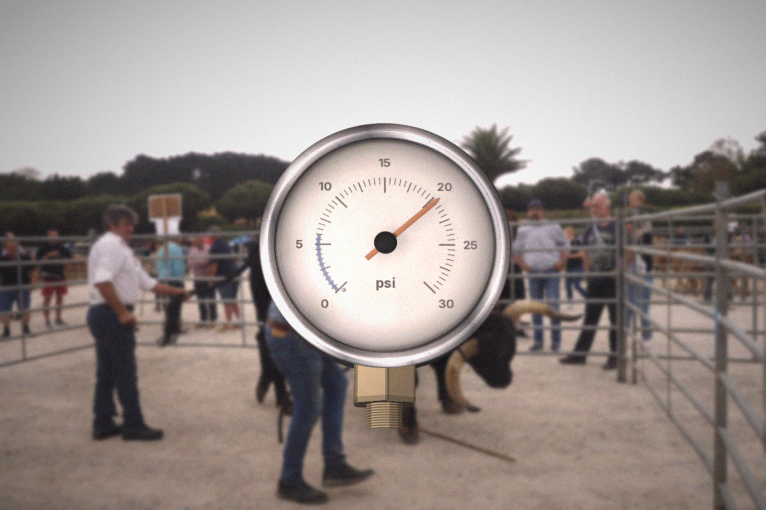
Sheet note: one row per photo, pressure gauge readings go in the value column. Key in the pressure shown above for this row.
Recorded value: 20.5 psi
